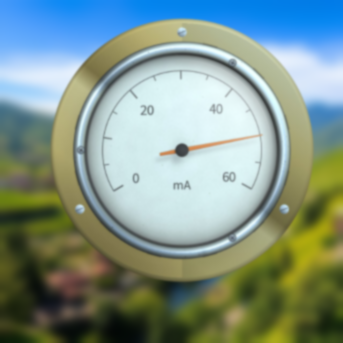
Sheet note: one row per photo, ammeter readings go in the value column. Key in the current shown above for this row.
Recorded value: 50 mA
